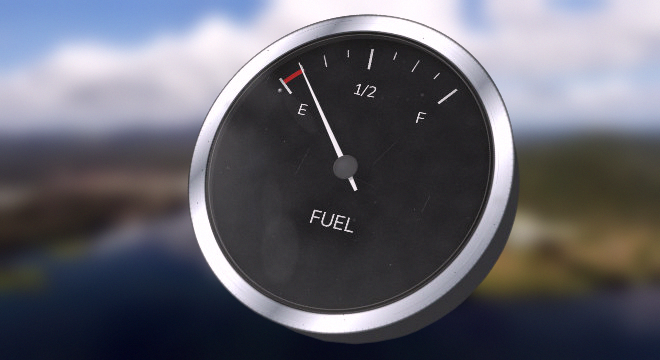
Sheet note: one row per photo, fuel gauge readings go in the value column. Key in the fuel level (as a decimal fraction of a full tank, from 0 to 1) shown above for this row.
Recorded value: 0.125
